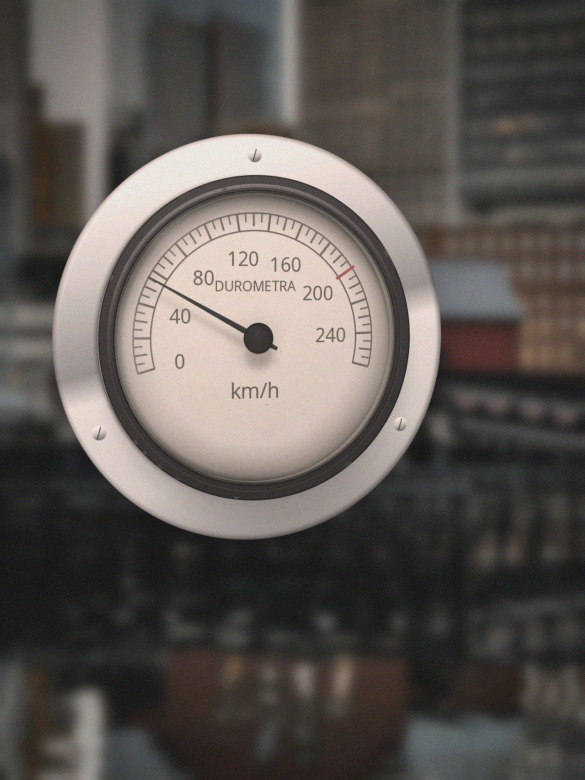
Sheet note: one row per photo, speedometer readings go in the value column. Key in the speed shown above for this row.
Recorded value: 55 km/h
